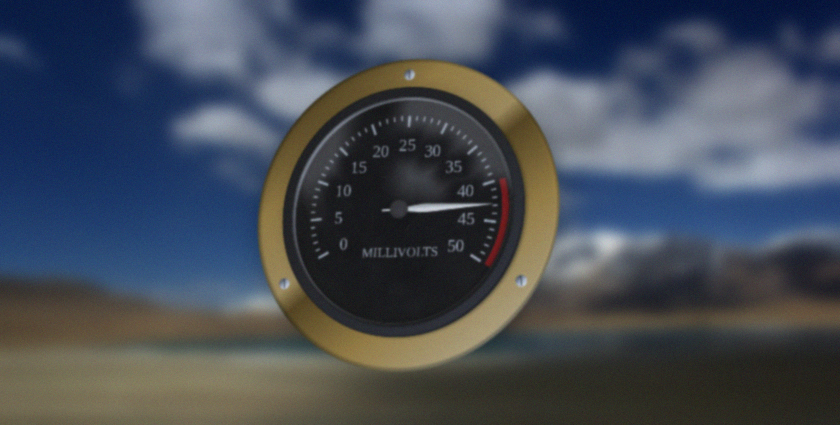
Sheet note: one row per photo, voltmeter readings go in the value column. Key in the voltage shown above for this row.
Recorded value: 43 mV
